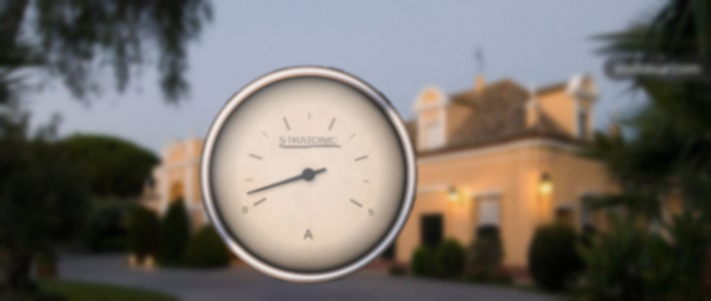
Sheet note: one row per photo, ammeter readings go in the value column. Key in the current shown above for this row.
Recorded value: 0.25 A
